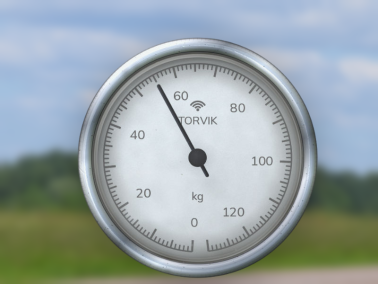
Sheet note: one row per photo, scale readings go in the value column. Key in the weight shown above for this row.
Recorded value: 55 kg
